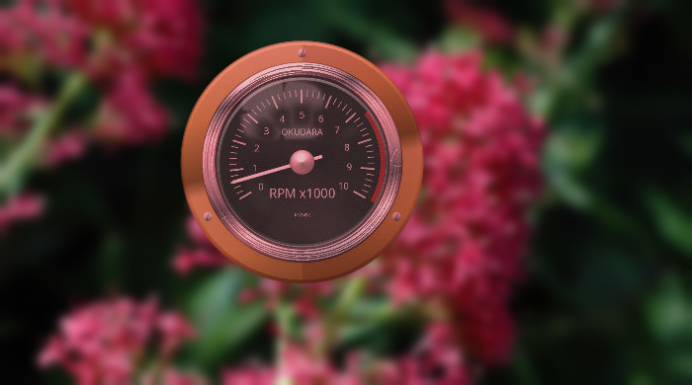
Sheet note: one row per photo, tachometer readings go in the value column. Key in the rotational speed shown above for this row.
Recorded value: 600 rpm
